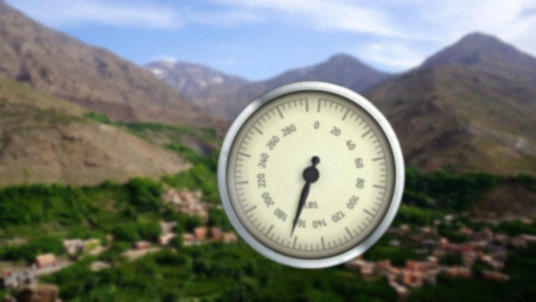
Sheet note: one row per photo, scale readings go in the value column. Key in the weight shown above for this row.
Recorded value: 164 lb
